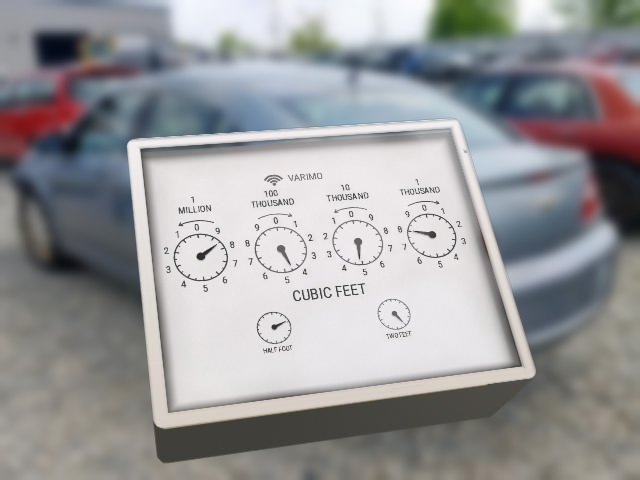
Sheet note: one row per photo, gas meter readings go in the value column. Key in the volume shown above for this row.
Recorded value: 844800 ft³
